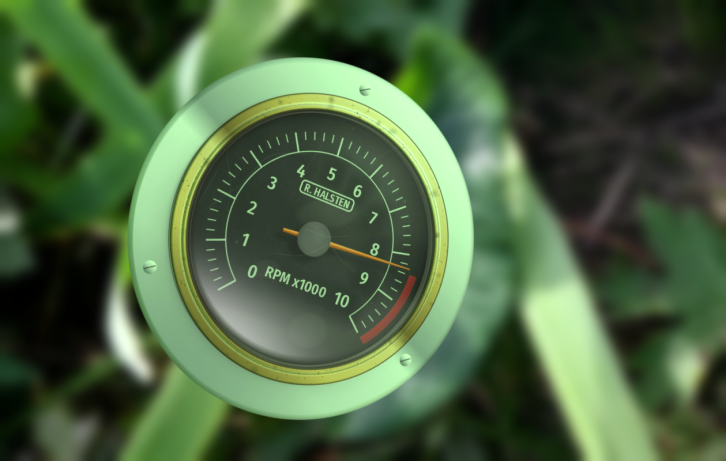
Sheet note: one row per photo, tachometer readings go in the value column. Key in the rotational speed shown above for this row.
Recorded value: 8300 rpm
